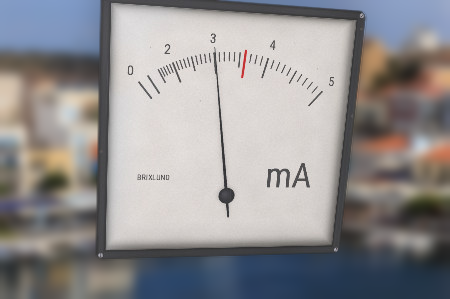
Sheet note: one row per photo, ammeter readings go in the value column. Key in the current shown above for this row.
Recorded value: 3 mA
